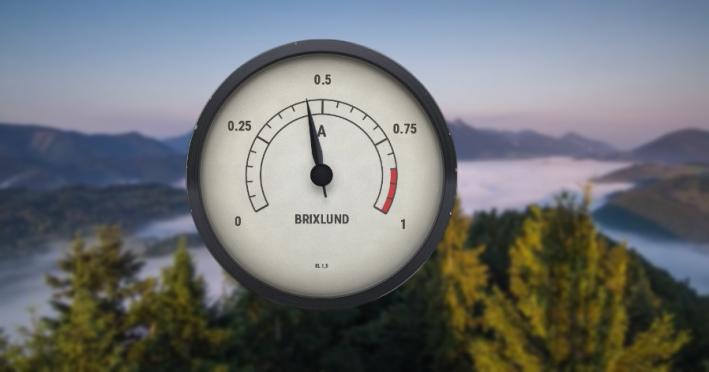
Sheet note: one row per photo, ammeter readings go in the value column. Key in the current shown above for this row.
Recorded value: 0.45 A
